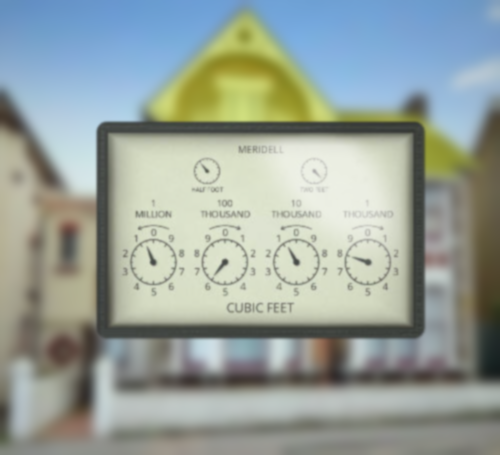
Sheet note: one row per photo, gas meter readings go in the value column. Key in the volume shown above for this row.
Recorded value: 60800 ft³
